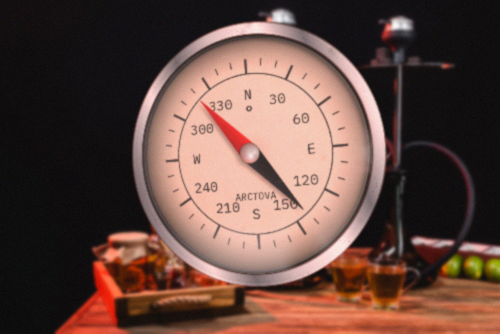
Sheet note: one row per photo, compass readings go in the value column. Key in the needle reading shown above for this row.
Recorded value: 320 °
